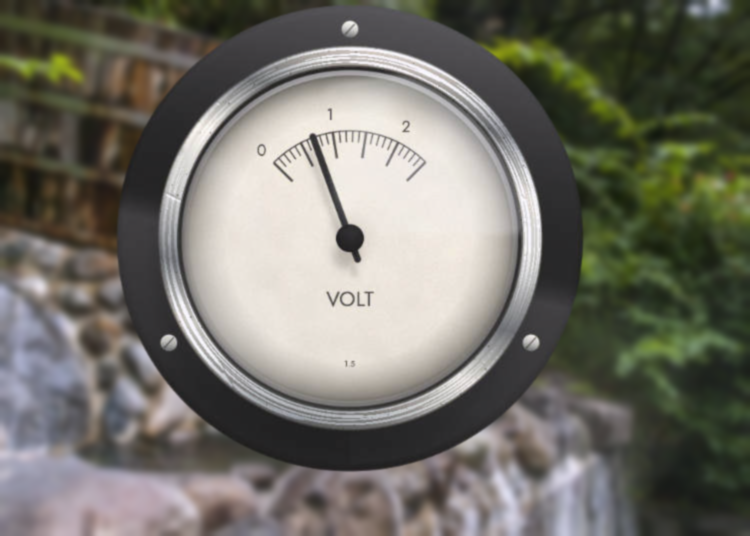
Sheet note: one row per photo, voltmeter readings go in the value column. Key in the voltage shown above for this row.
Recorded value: 0.7 V
